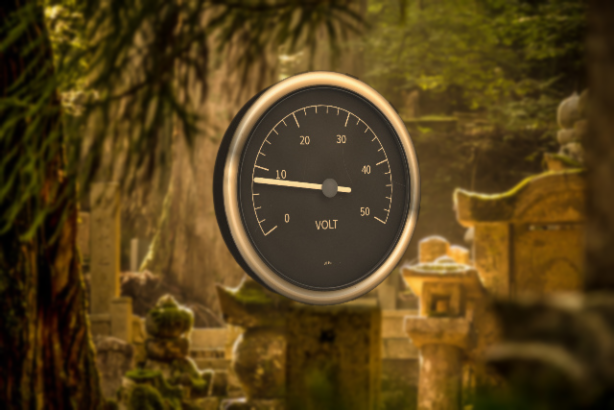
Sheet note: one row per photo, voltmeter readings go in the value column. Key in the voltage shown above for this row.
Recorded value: 8 V
